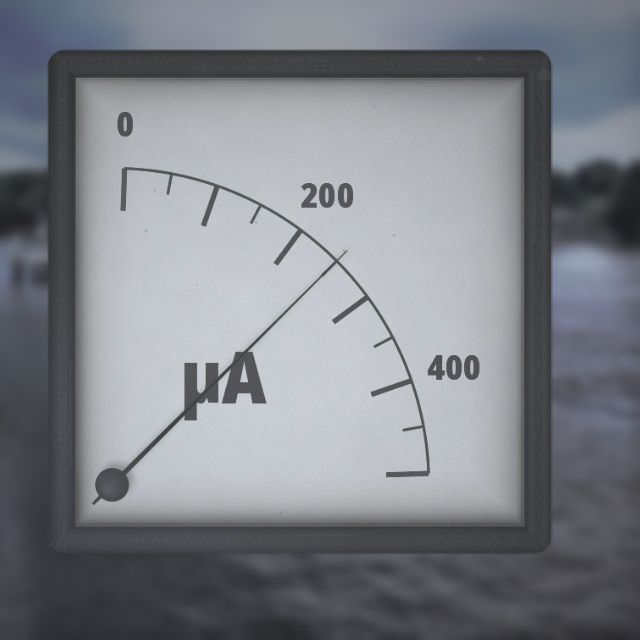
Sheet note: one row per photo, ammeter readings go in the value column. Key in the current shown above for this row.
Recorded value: 250 µA
